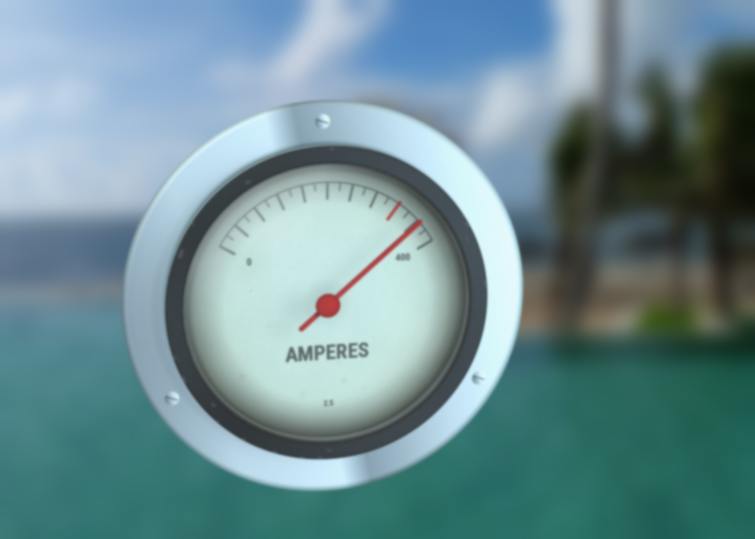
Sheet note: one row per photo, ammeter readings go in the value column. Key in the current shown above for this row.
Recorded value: 360 A
